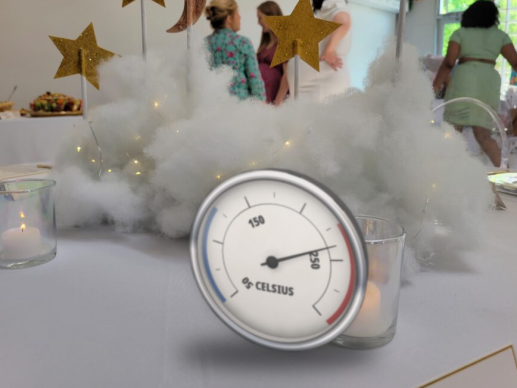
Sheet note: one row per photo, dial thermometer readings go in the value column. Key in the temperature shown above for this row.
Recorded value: 237.5 °C
